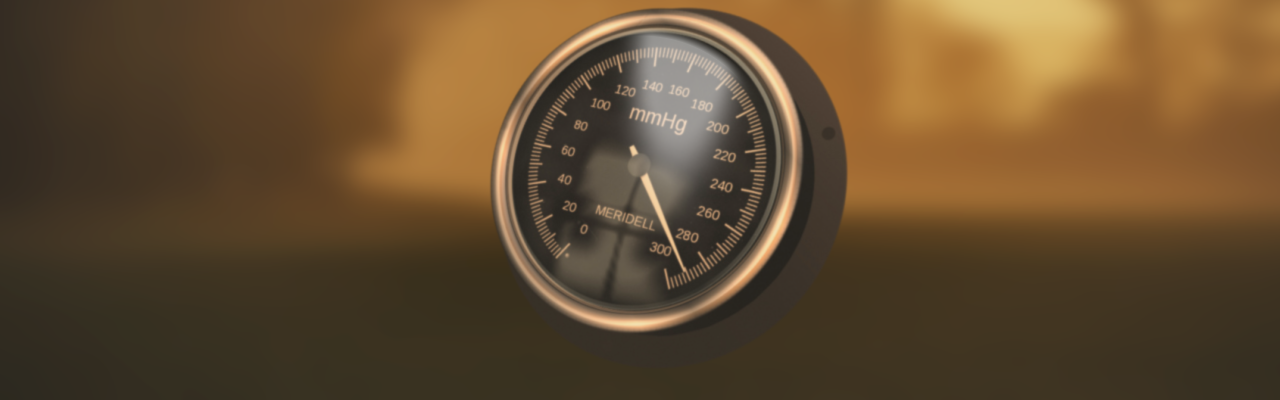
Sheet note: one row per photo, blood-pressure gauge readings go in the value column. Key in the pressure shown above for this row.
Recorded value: 290 mmHg
